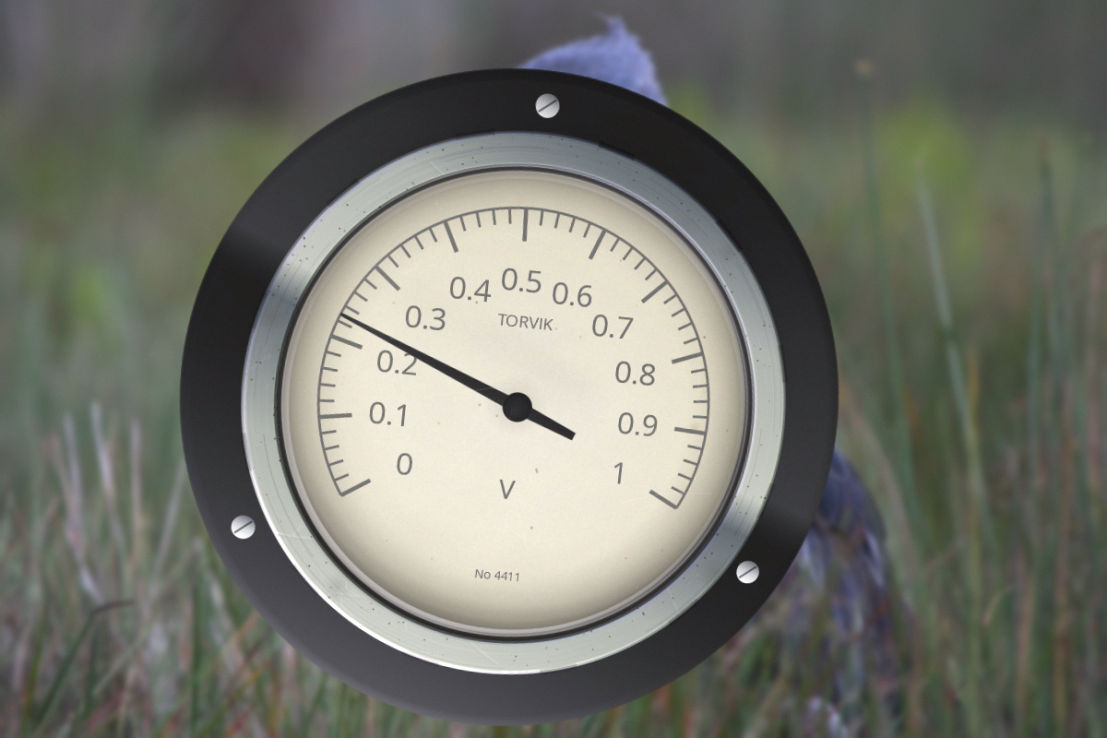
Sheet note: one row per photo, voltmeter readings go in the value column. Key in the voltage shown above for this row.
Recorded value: 0.23 V
